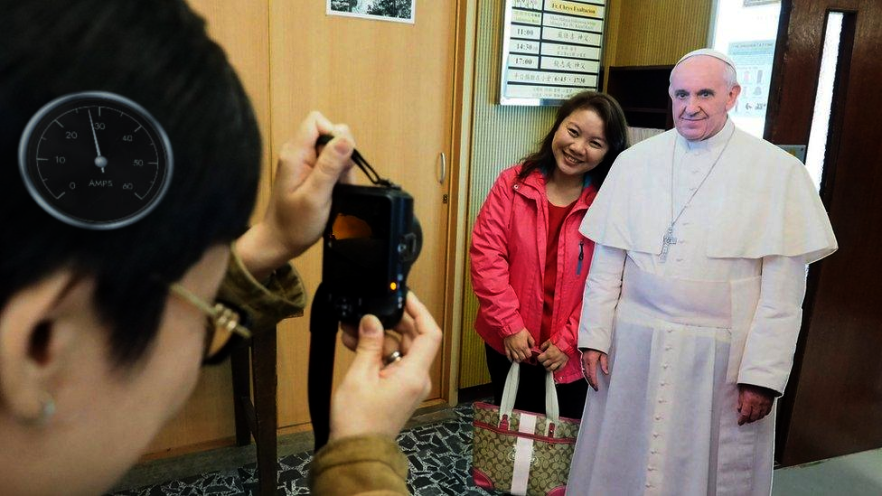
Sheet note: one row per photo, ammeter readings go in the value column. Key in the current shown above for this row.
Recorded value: 27.5 A
